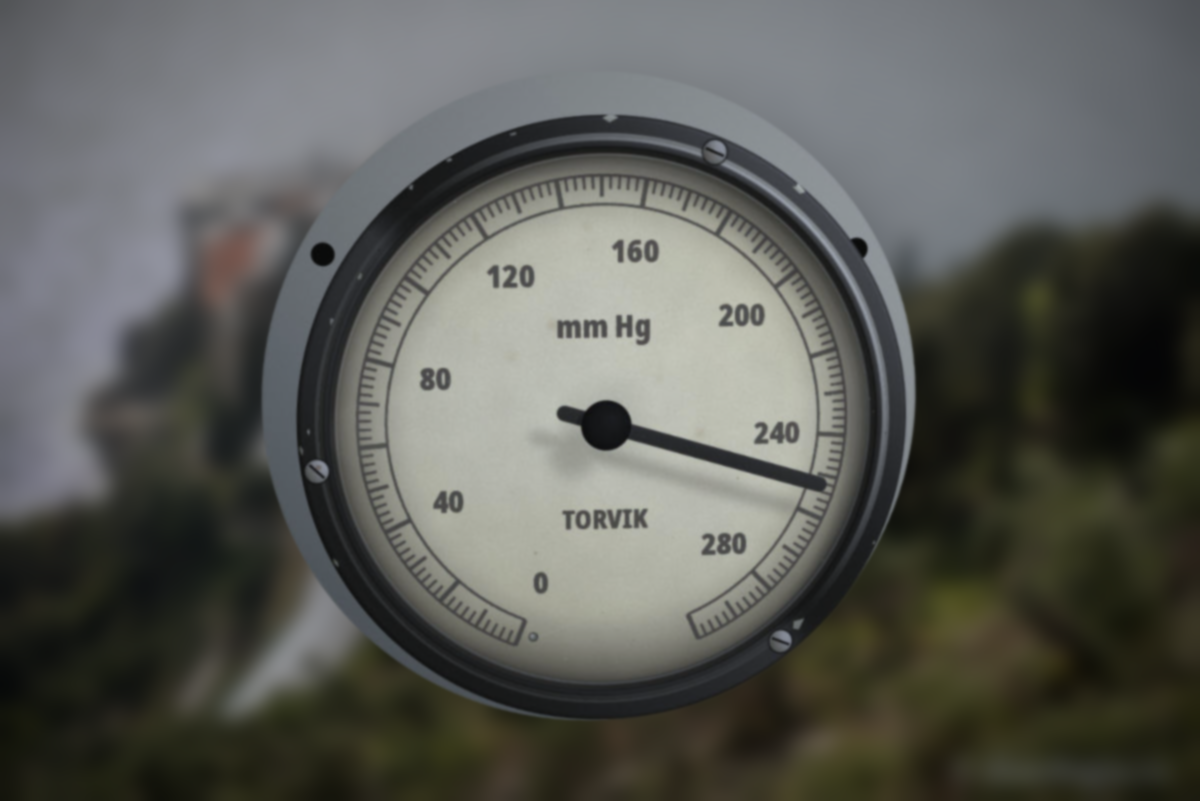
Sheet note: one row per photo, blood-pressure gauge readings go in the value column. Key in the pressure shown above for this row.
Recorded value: 252 mmHg
